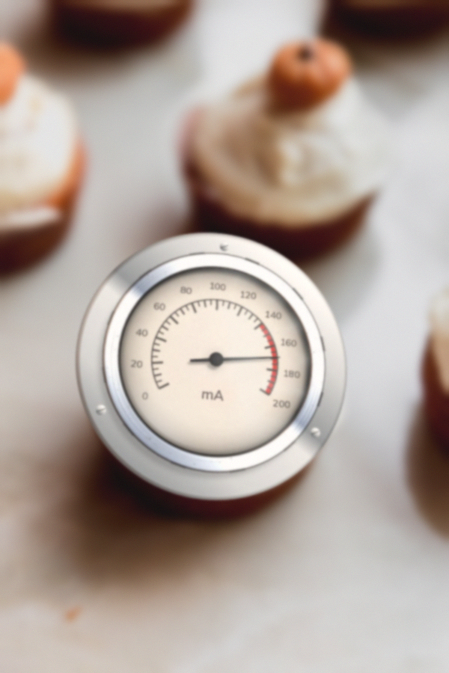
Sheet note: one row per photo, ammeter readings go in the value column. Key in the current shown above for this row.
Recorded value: 170 mA
